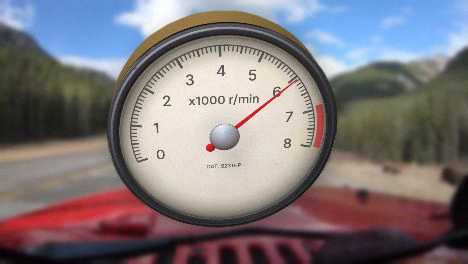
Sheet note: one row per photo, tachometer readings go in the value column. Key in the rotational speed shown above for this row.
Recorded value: 6000 rpm
